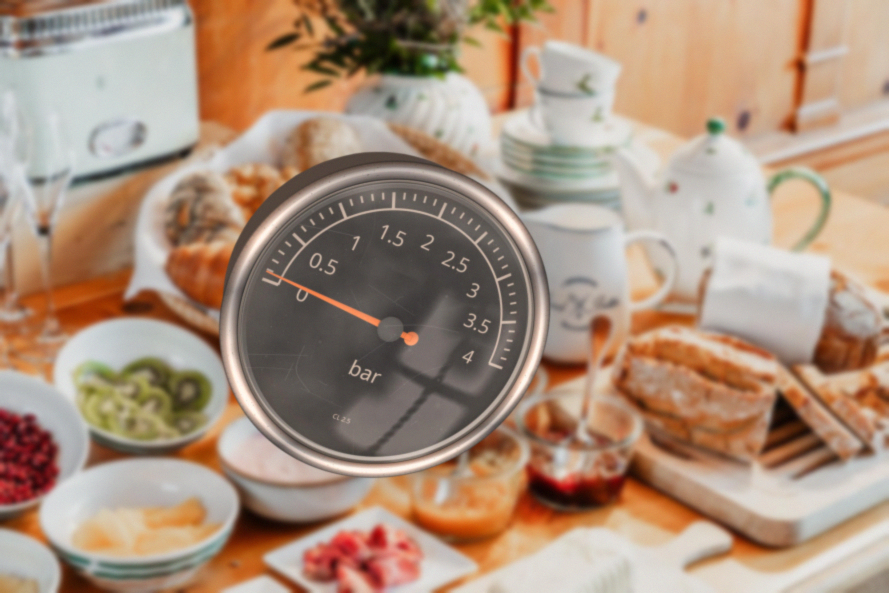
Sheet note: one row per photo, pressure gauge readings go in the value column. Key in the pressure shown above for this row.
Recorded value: 0.1 bar
